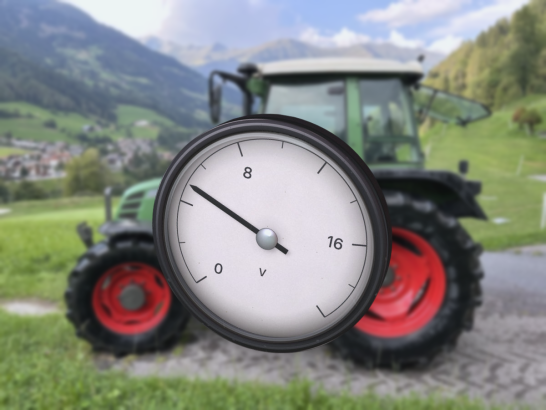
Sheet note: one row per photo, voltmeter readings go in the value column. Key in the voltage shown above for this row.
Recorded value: 5 V
